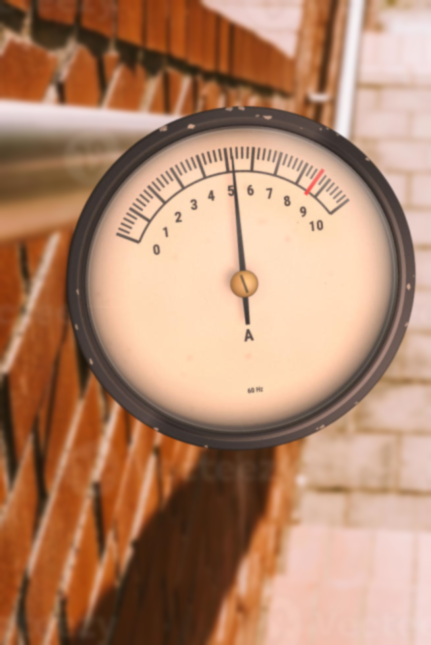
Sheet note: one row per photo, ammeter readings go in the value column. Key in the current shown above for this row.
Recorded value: 5.2 A
